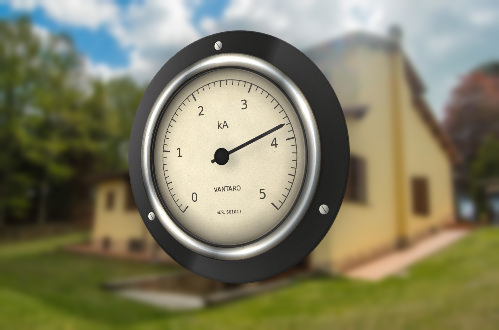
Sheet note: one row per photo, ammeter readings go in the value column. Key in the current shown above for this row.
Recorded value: 3.8 kA
